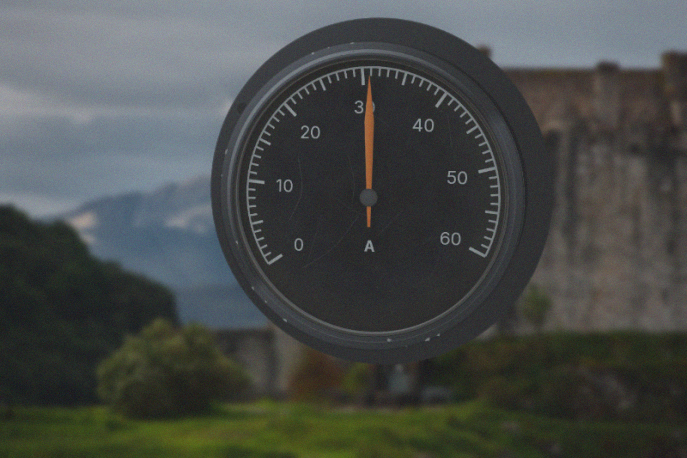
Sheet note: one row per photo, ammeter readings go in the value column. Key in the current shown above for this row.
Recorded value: 31 A
